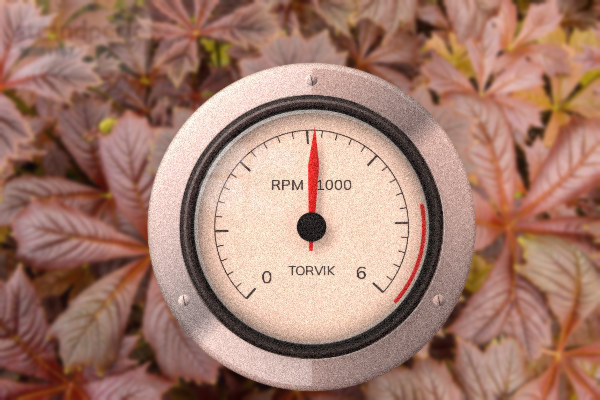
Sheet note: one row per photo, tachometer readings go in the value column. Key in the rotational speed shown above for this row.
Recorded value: 3100 rpm
